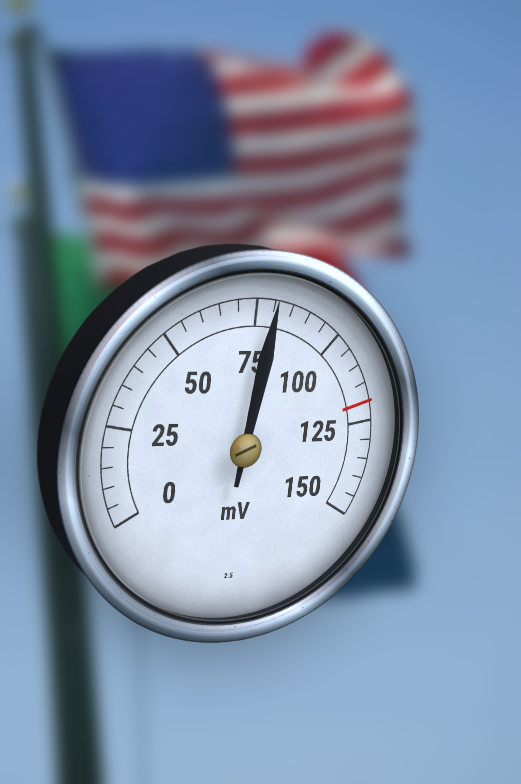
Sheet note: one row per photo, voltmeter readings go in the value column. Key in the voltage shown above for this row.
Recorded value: 80 mV
